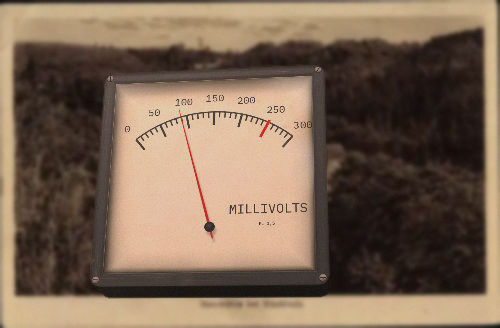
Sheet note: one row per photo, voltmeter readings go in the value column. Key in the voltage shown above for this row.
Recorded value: 90 mV
